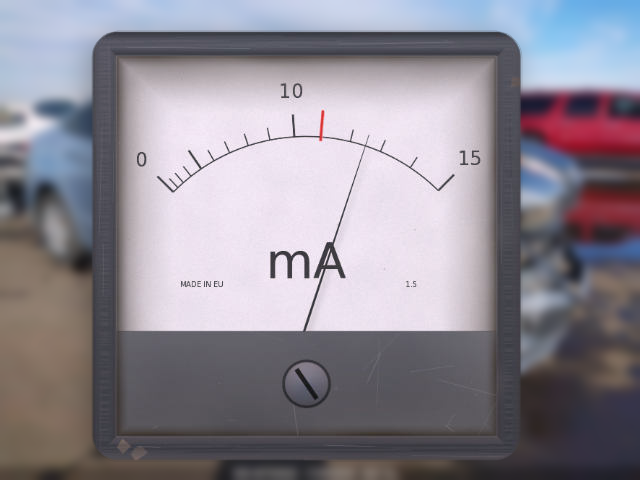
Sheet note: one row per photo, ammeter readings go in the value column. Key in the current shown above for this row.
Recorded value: 12.5 mA
